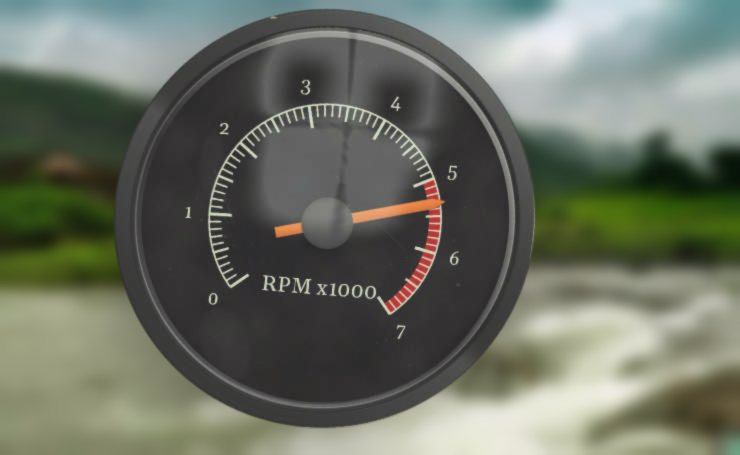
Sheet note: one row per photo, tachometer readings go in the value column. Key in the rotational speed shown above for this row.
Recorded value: 5300 rpm
